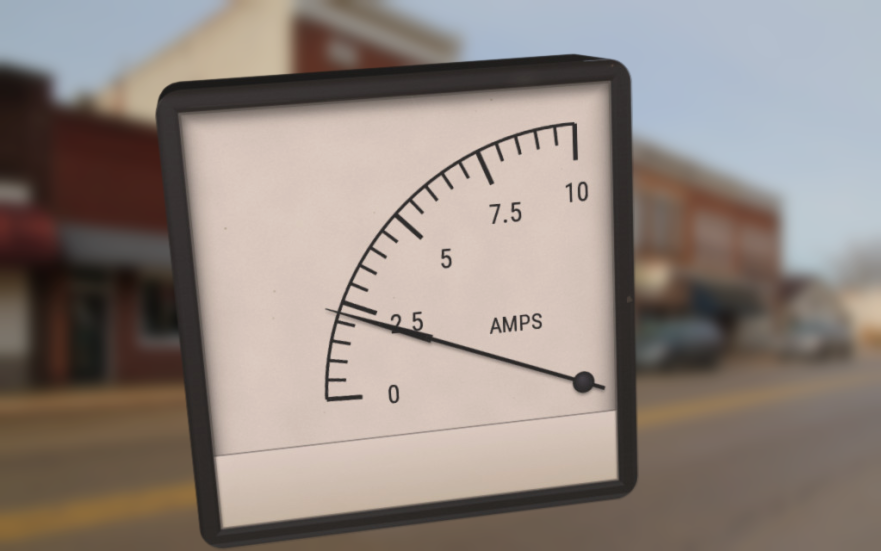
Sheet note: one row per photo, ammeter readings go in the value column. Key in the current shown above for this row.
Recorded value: 2.25 A
